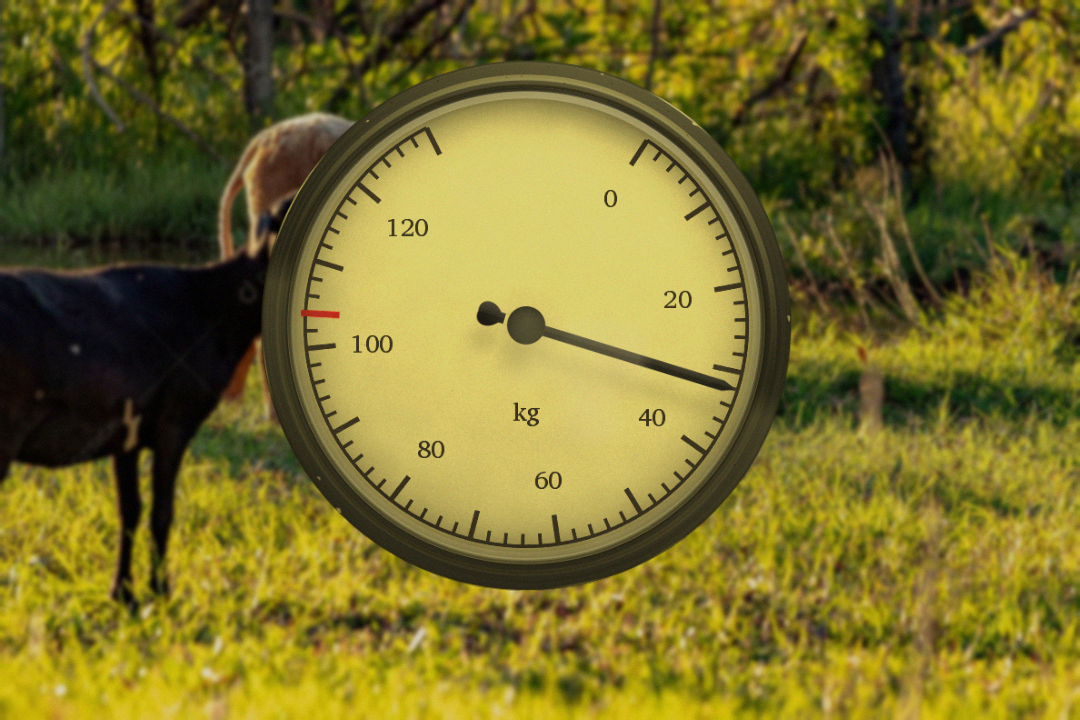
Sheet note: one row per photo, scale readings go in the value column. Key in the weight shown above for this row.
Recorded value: 32 kg
